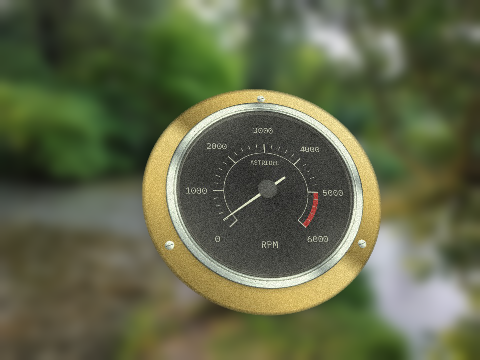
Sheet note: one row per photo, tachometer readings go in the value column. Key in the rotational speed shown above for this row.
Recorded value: 200 rpm
